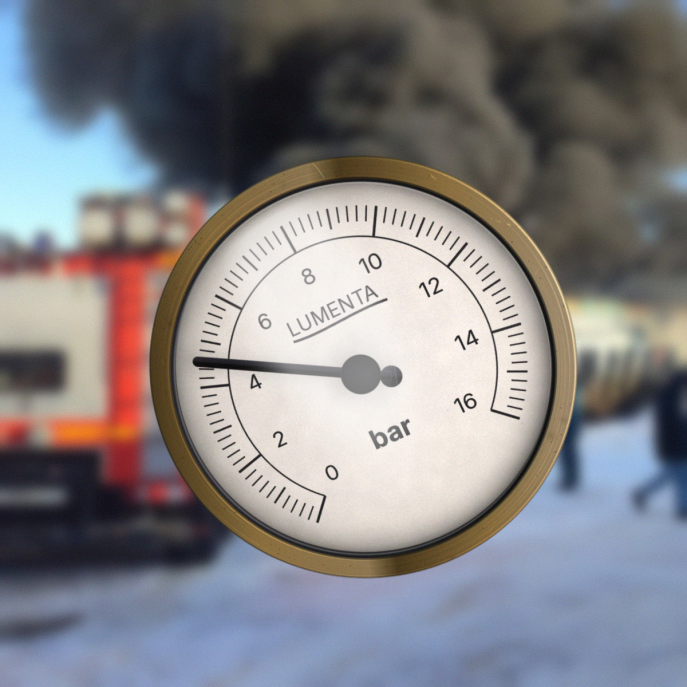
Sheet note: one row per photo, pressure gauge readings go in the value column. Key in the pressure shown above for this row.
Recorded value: 4.6 bar
